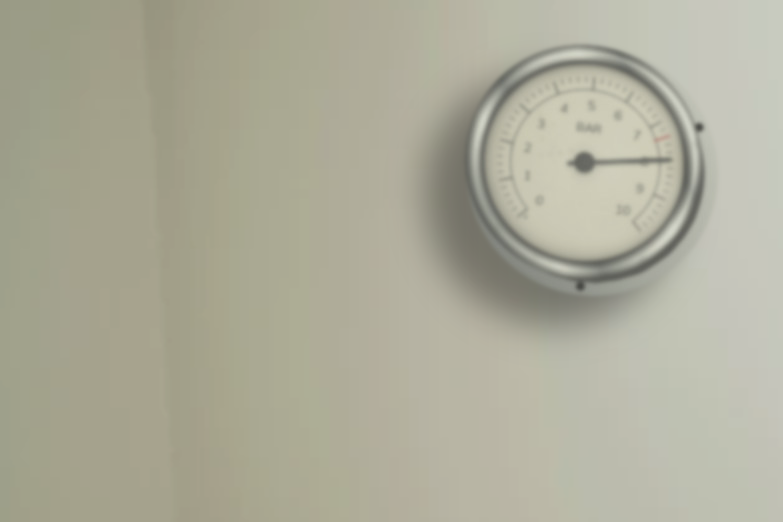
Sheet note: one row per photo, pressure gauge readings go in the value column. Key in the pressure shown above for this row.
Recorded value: 8 bar
